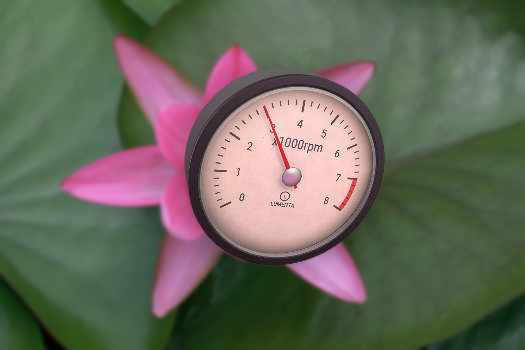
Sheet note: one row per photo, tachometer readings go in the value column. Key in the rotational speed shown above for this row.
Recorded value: 3000 rpm
